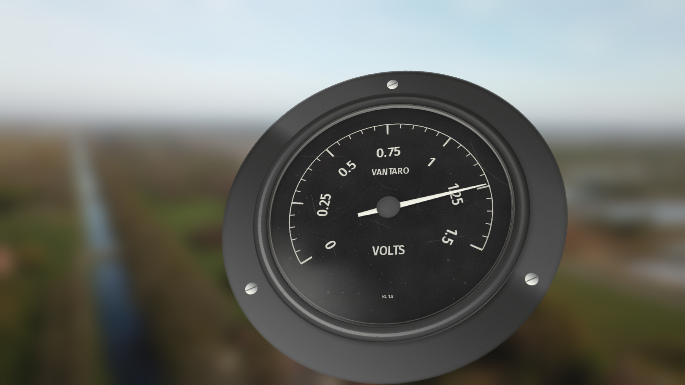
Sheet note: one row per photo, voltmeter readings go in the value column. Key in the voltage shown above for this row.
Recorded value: 1.25 V
